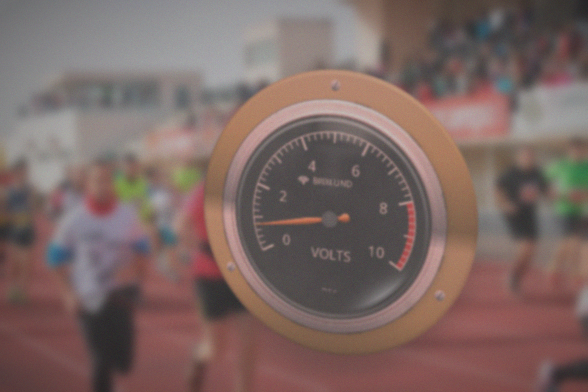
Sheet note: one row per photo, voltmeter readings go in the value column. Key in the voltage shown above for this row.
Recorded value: 0.8 V
